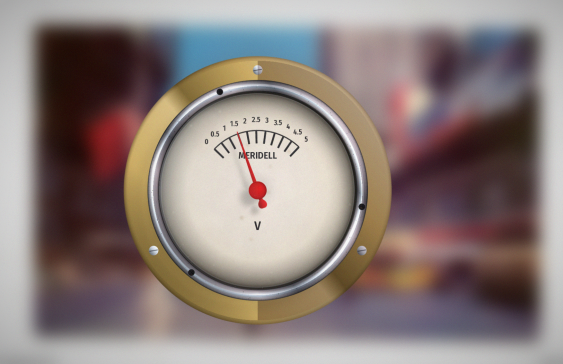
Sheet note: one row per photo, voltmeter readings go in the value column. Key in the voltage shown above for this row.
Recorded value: 1.5 V
